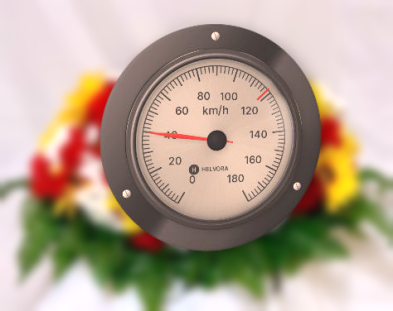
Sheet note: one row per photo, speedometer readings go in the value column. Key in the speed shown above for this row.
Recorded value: 40 km/h
